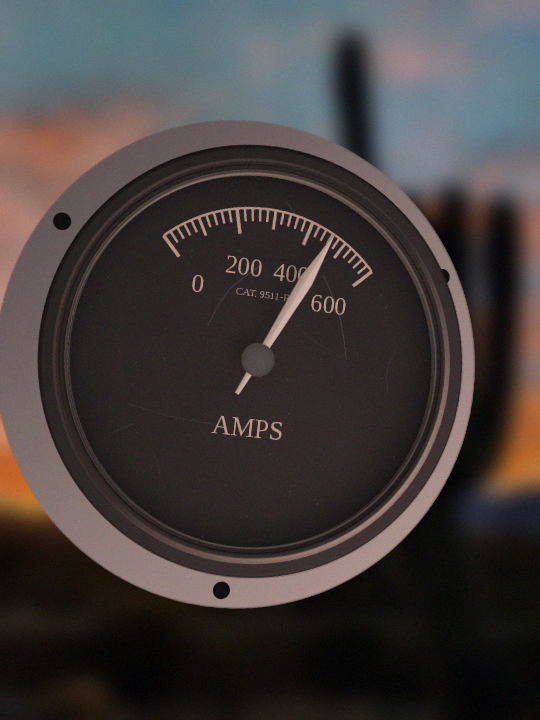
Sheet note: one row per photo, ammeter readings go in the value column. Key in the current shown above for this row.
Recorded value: 460 A
